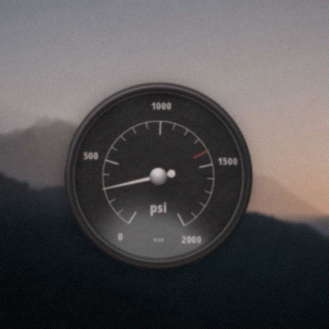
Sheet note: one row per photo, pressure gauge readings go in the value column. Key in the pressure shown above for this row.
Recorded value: 300 psi
